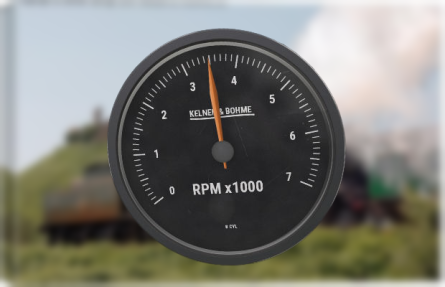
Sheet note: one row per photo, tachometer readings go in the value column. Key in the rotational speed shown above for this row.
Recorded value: 3500 rpm
